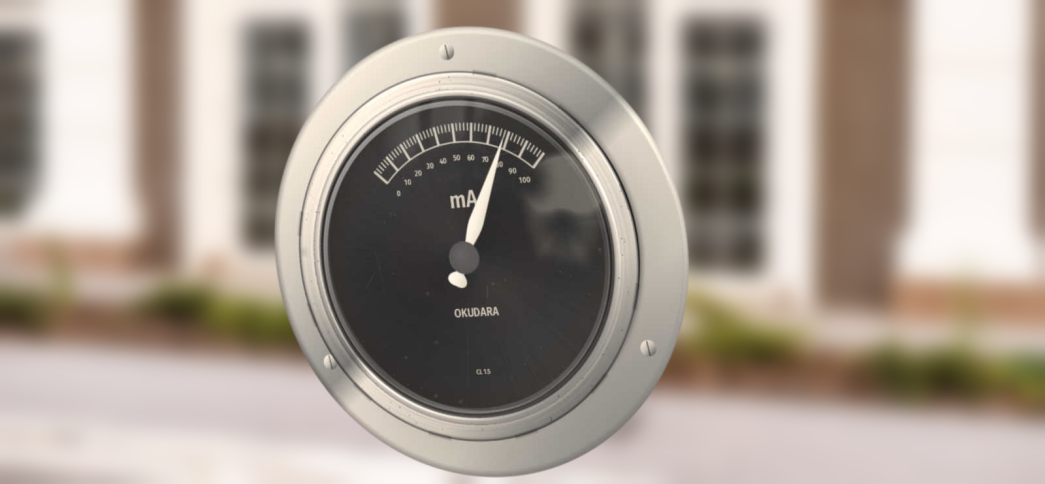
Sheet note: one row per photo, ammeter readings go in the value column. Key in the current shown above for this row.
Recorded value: 80 mA
